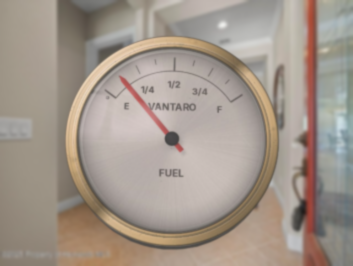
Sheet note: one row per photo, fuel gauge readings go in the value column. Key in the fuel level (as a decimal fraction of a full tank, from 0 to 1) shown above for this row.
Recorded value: 0.125
